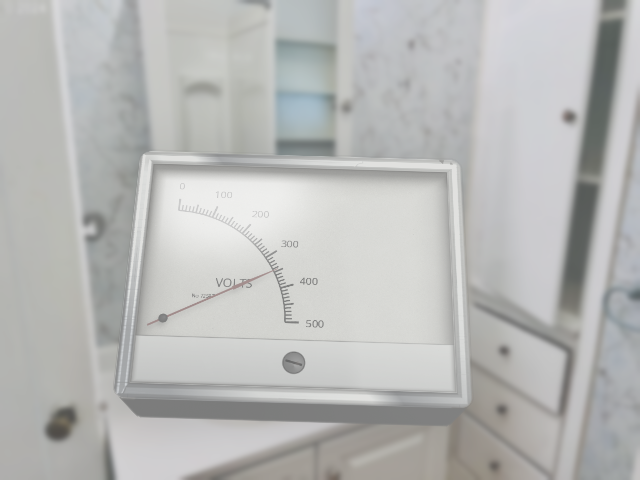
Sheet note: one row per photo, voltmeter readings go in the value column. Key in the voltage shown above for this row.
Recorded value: 350 V
